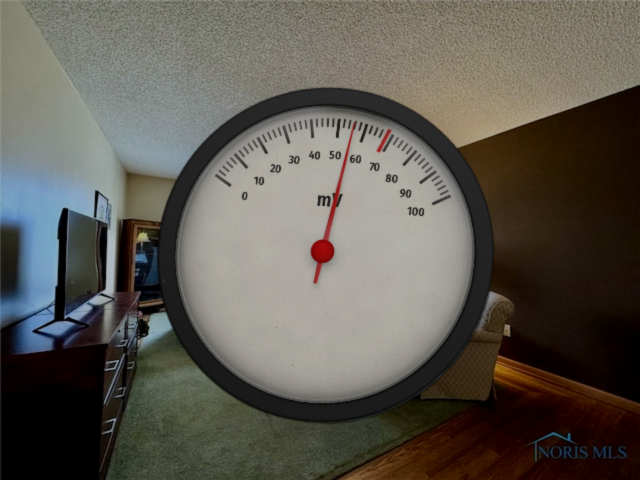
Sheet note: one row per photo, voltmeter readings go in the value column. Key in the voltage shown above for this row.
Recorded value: 56 mV
